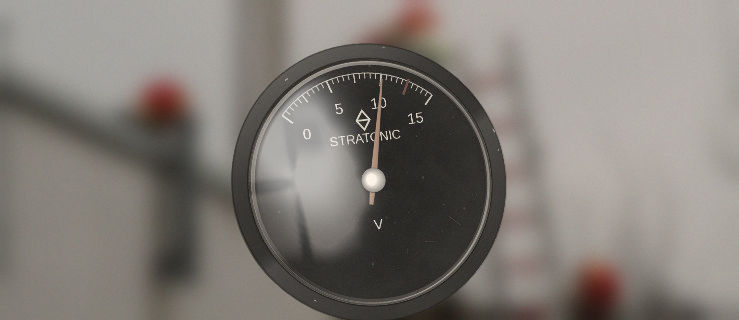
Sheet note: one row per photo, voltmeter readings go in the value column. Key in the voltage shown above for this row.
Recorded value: 10 V
